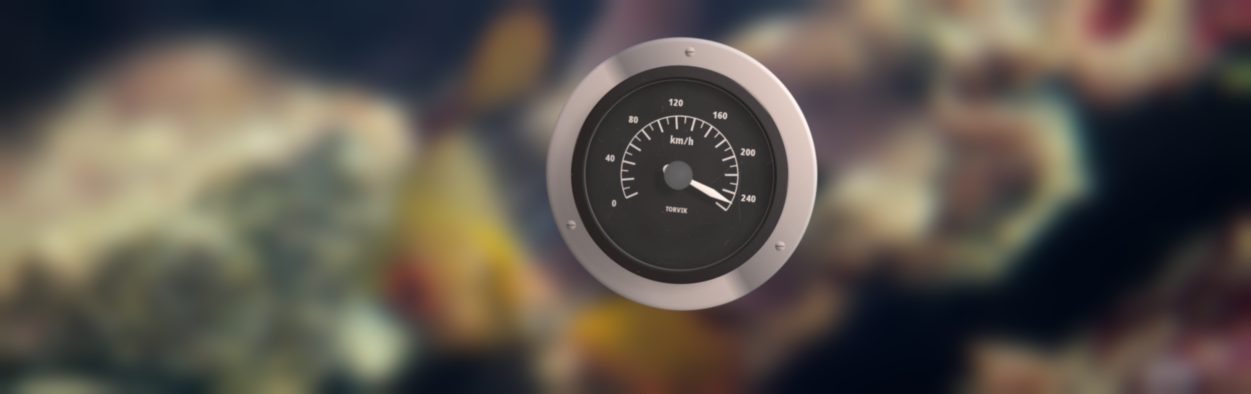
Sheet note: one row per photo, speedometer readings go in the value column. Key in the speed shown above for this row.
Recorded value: 250 km/h
